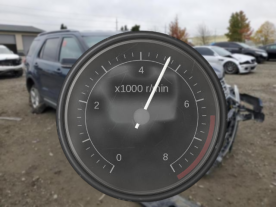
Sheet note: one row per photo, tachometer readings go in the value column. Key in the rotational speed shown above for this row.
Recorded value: 4700 rpm
